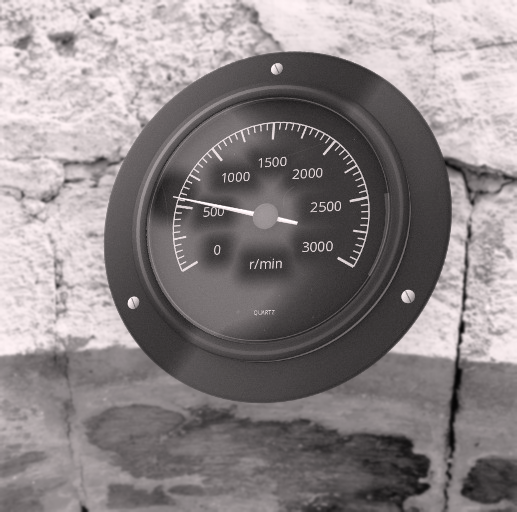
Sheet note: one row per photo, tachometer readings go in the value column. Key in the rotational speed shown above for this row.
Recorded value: 550 rpm
